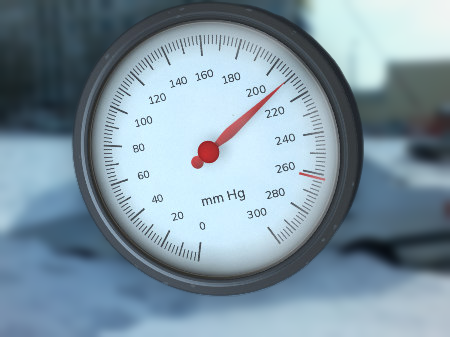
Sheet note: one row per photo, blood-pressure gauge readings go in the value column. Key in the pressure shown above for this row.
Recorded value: 210 mmHg
